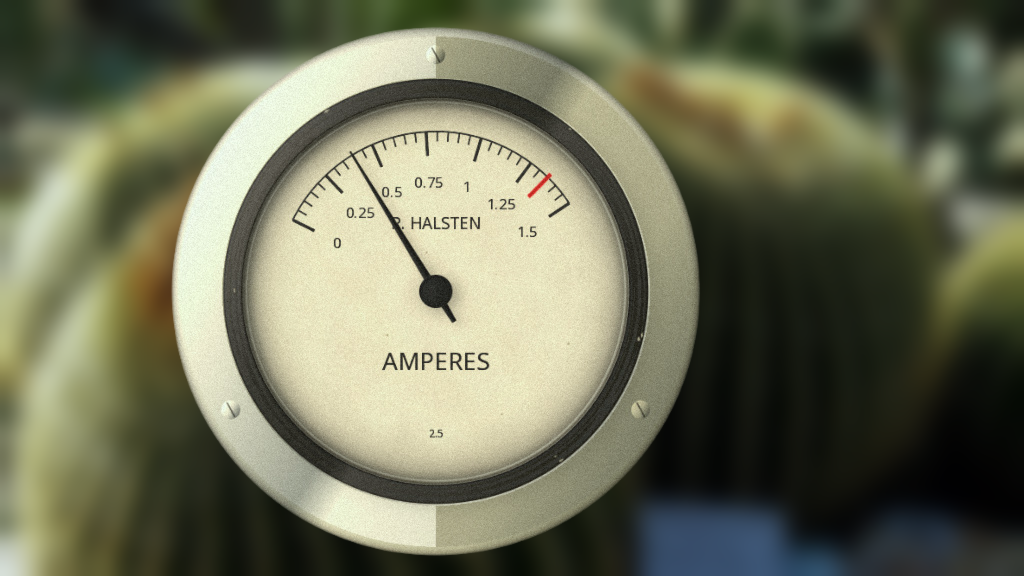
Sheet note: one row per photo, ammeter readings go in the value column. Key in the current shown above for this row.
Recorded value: 0.4 A
